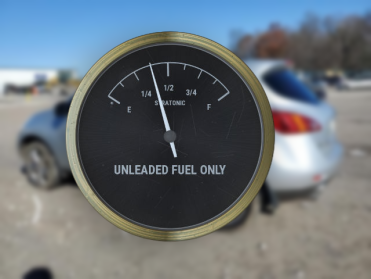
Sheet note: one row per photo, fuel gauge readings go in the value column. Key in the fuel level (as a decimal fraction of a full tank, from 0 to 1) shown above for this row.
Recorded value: 0.375
